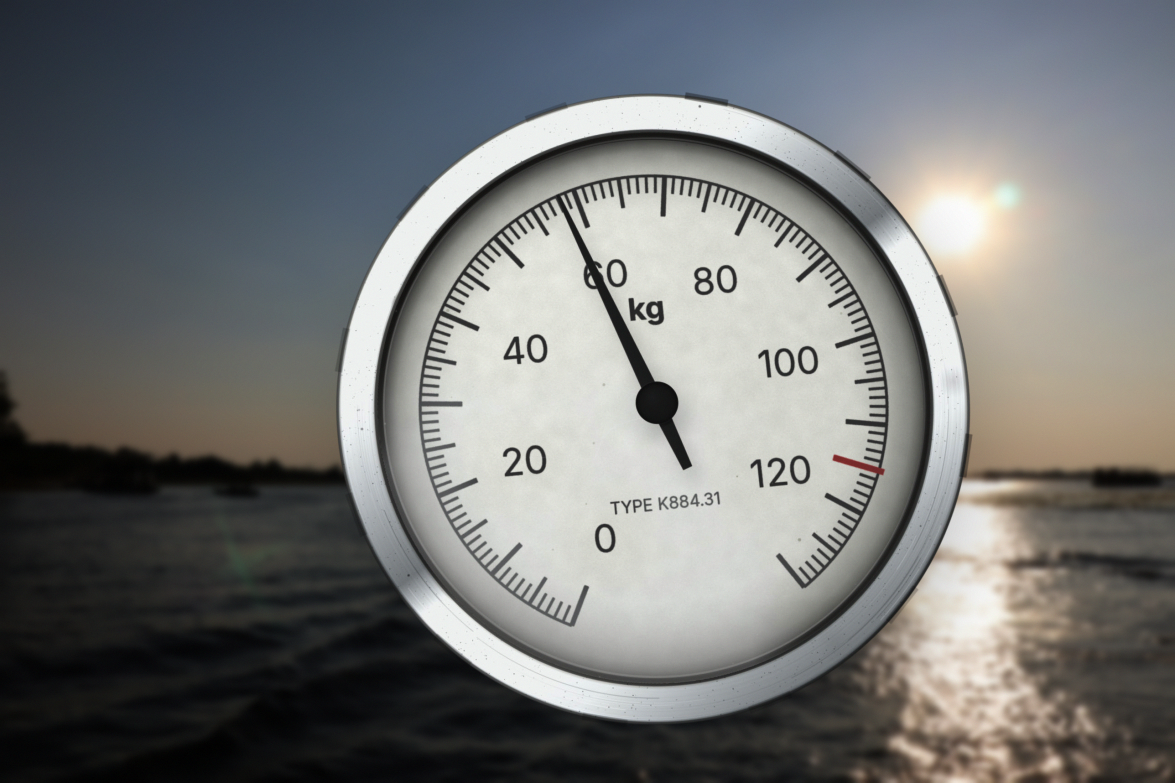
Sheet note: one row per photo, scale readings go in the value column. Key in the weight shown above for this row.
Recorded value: 58 kg
